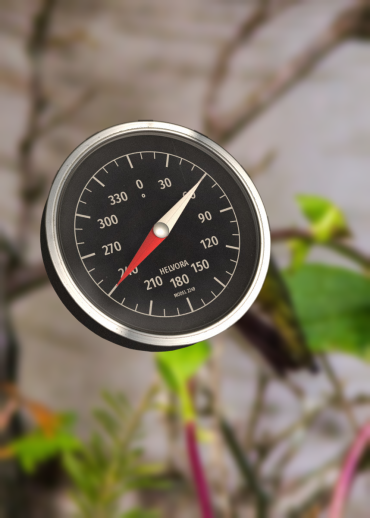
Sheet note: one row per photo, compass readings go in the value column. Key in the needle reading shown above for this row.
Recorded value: 240 °
